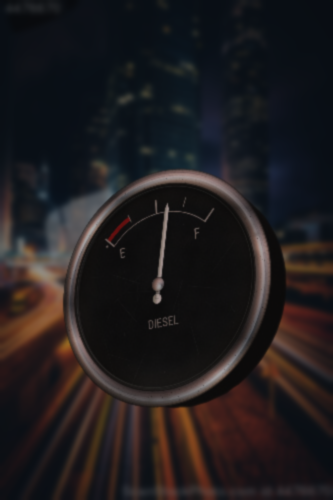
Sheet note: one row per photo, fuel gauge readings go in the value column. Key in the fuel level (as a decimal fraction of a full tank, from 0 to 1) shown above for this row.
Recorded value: 0.625
